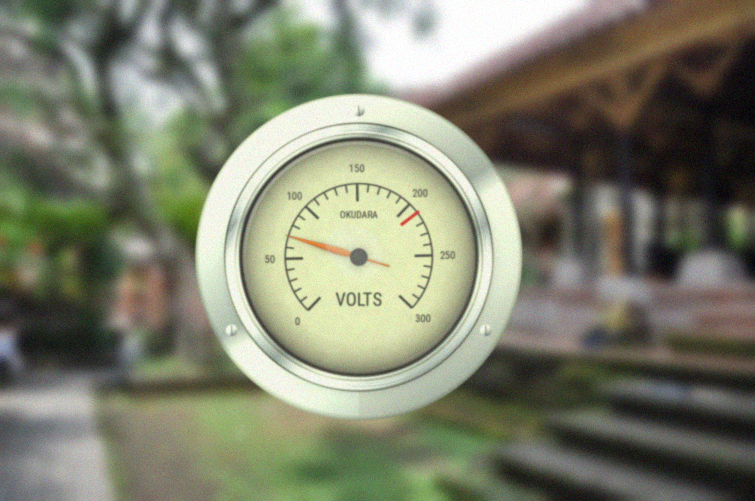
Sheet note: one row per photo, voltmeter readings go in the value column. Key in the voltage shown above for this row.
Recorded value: 70 V
